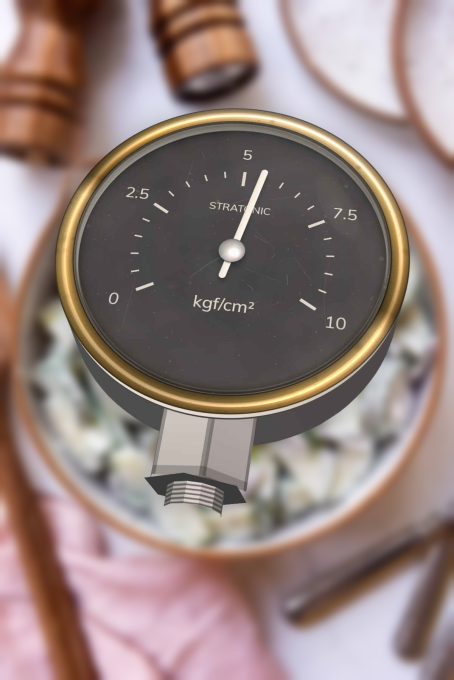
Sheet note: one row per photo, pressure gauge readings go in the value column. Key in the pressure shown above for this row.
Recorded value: 5.5 kg/cm²
